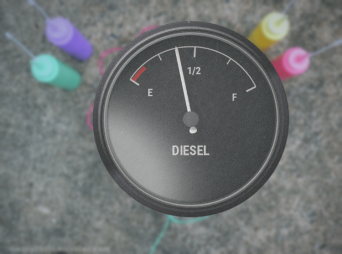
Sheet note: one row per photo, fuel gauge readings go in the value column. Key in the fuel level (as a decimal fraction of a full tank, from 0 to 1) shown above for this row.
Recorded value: 0.375
